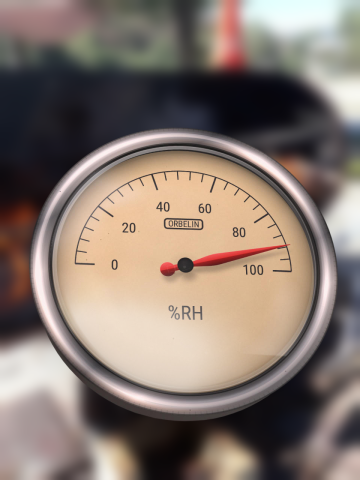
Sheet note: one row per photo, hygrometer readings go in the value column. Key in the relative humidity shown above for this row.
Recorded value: 92 %
